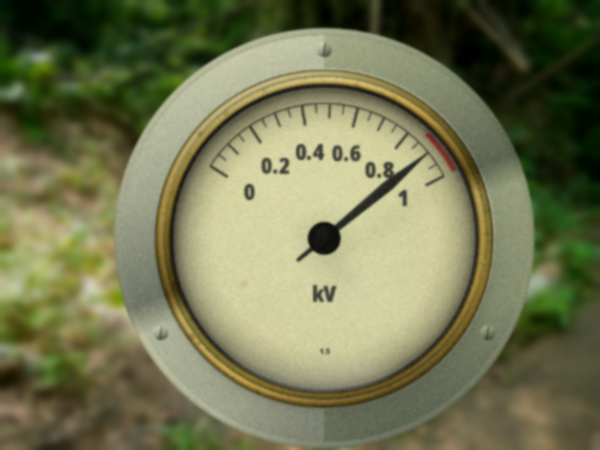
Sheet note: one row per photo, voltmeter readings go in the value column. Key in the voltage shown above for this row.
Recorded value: 0.9 kV
